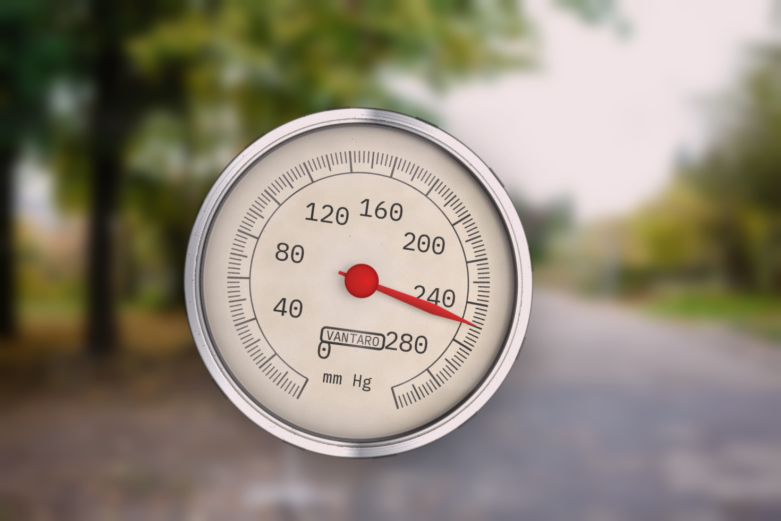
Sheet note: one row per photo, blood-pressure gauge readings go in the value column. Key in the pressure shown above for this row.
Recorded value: 250 mmHg
